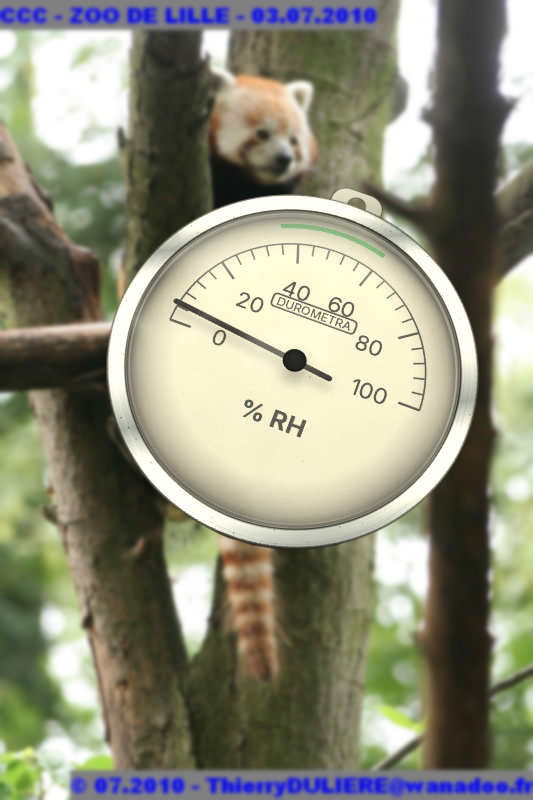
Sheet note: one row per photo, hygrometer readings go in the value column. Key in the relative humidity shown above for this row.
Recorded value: 4 %
